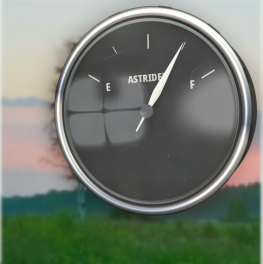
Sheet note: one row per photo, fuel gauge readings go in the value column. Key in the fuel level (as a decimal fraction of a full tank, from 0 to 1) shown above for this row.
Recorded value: 0.75
